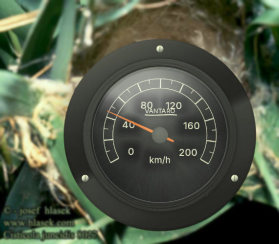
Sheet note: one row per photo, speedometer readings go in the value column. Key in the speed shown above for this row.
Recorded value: 45 km/h
